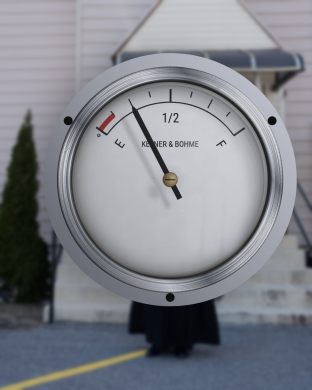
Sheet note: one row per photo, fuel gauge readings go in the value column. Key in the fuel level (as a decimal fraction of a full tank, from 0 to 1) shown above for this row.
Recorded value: 0.25
